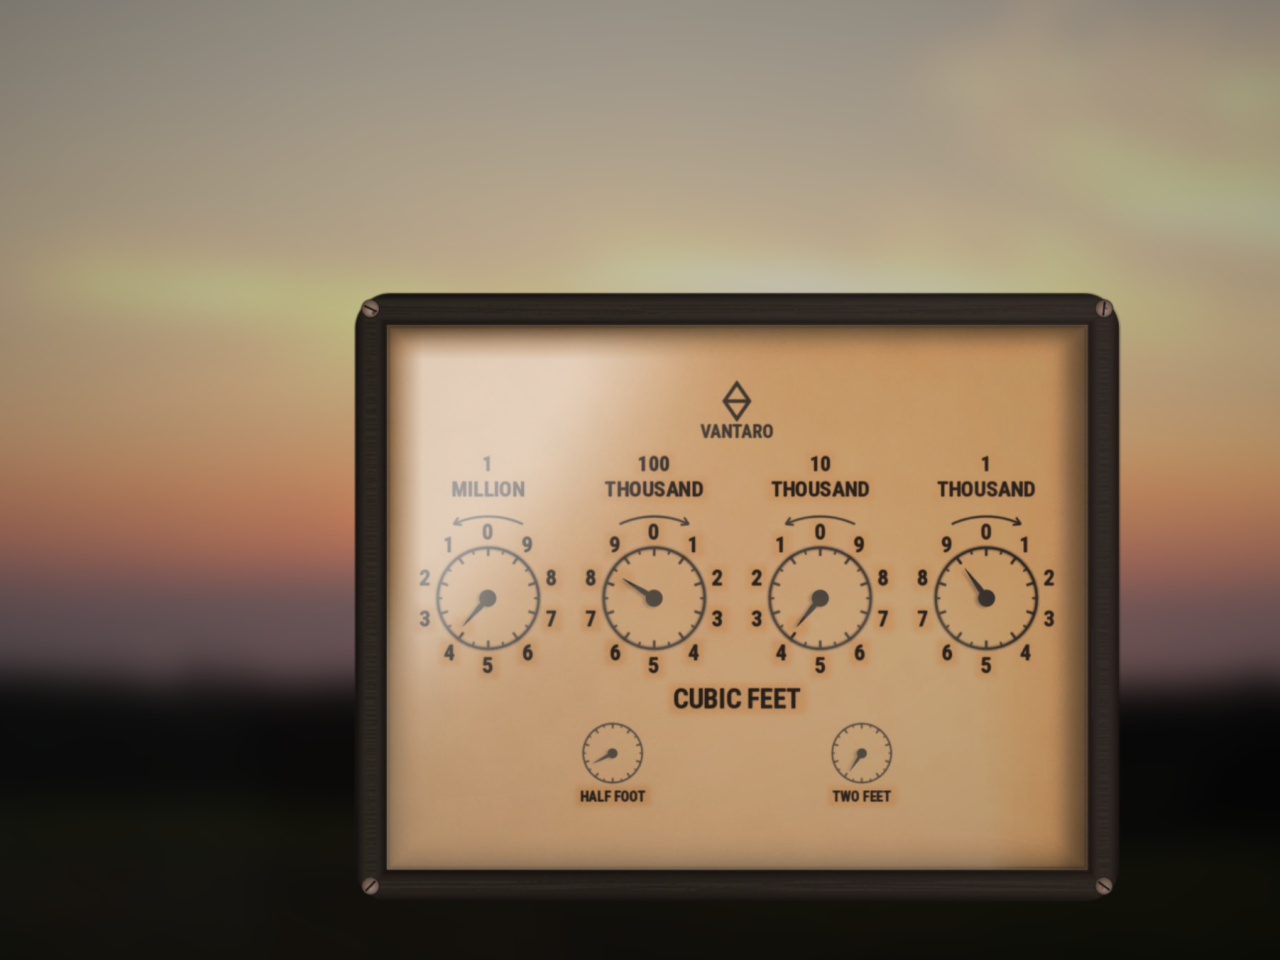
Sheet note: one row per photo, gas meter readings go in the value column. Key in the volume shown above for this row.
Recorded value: 383900 ft³
